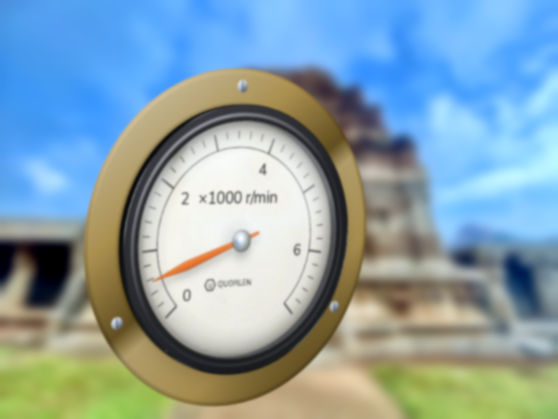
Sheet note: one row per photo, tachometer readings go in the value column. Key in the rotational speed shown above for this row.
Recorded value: 600 rpm
